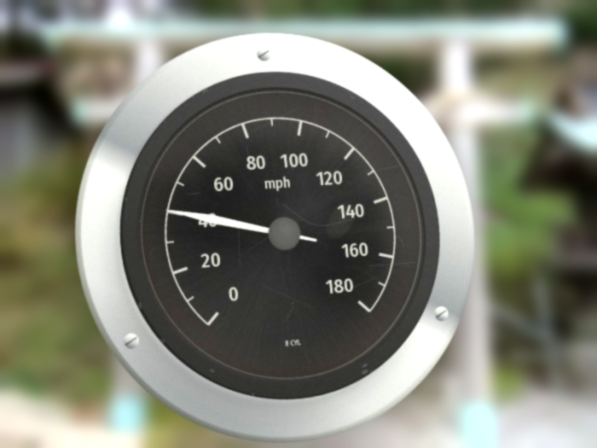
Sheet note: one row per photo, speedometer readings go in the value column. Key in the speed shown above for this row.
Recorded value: 40 mph
